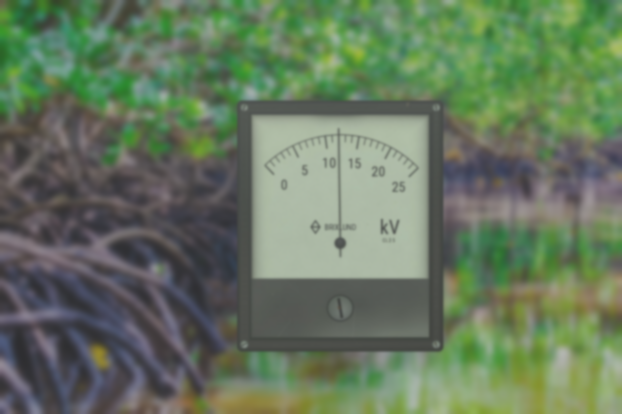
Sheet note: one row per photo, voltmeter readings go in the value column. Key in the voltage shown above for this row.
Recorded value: 12 kV
